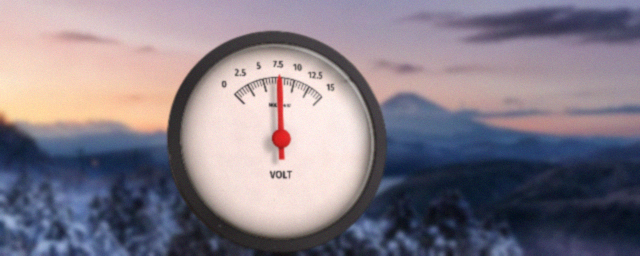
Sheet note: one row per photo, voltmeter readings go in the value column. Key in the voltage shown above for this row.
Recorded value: 7.5 V
